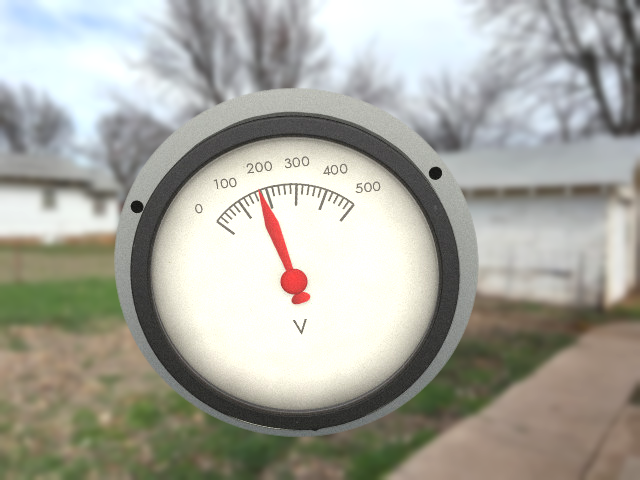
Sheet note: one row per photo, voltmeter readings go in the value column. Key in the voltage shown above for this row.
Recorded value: 180 V
